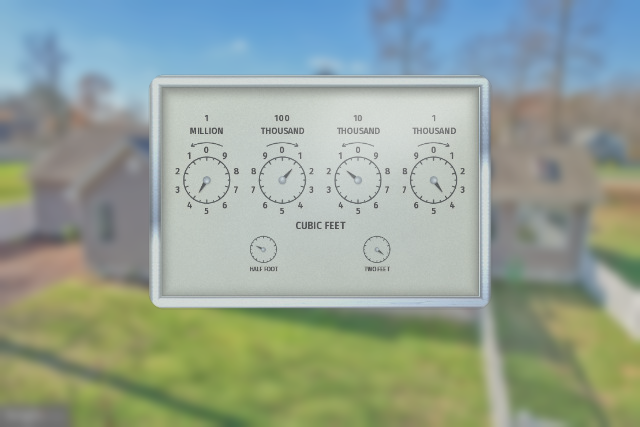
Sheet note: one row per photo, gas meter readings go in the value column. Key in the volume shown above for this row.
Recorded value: 411400 ft³
